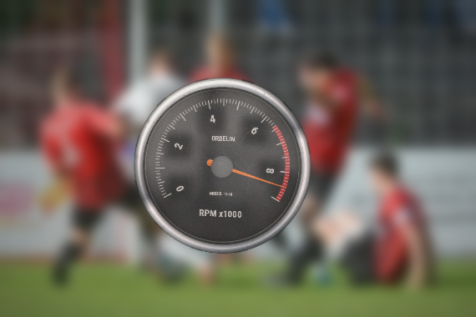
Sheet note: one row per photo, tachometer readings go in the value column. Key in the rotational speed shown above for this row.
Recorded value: 8500 rpm
